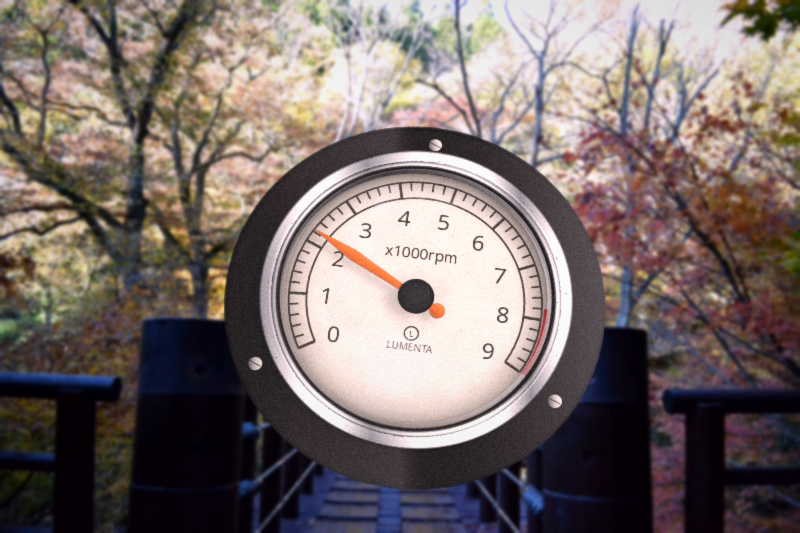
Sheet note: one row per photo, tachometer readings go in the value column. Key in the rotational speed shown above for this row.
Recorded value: 2200 rpm
